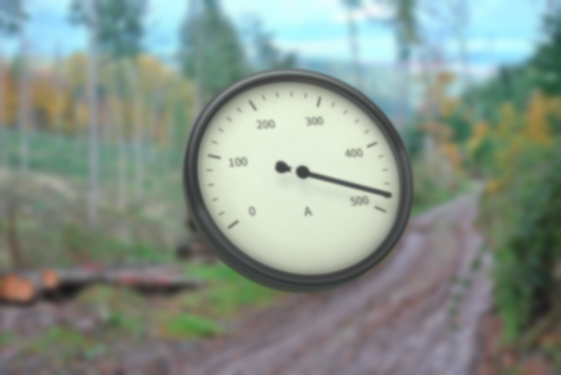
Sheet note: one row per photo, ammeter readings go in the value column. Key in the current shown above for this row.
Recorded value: 480 A
